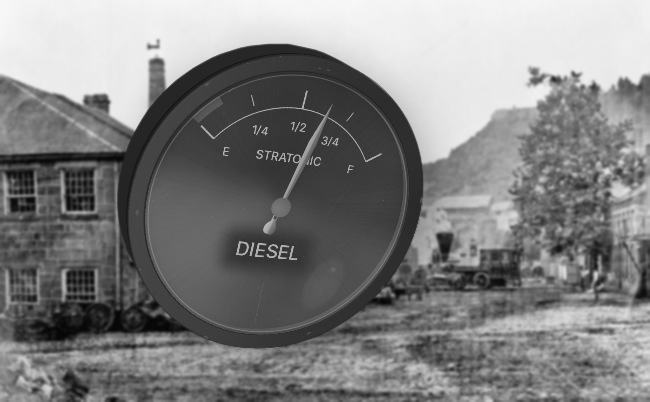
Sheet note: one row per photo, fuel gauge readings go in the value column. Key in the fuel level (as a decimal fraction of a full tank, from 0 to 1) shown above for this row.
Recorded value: 0.625
